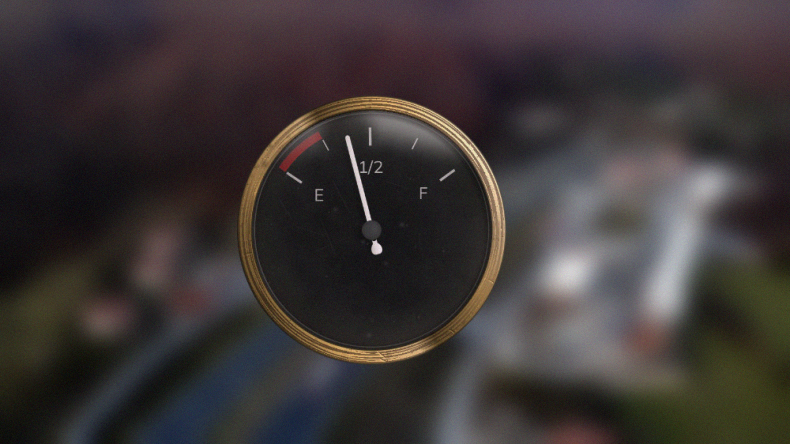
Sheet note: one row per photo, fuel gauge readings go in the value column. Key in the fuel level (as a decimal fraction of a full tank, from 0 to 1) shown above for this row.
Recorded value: 0.375
